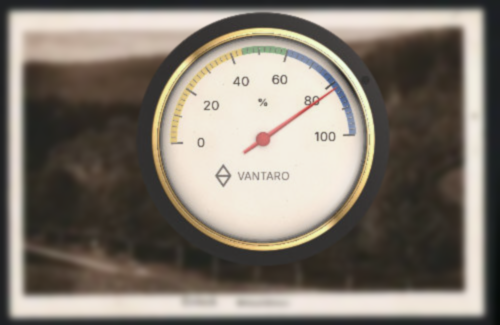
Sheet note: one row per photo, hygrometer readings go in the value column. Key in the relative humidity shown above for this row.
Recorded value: 82 %
